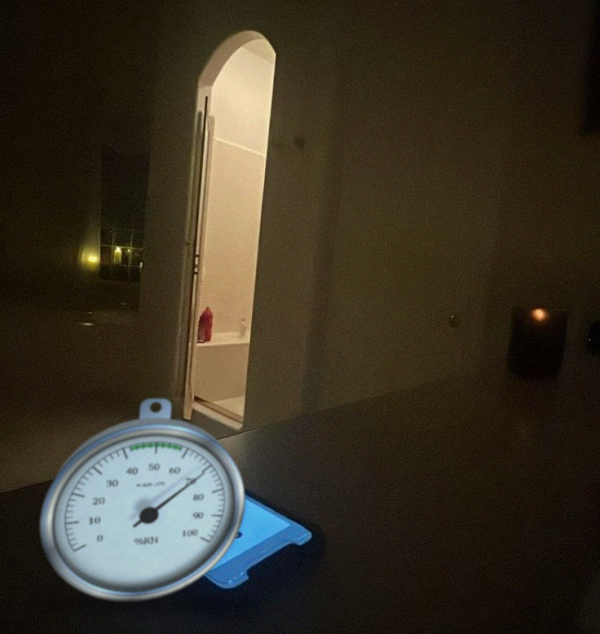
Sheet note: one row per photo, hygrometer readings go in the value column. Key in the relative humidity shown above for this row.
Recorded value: 70 %
